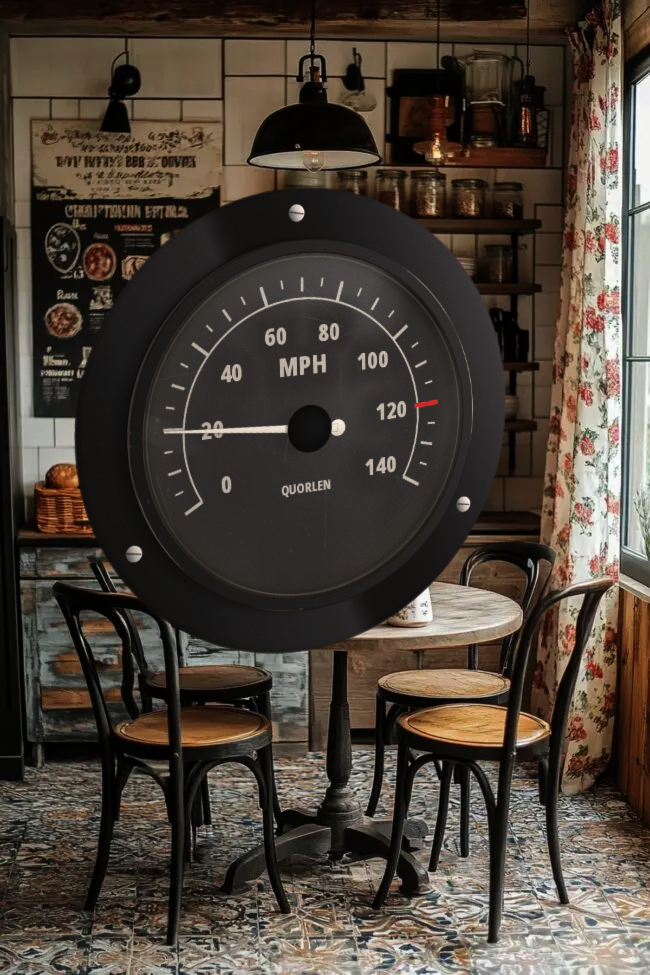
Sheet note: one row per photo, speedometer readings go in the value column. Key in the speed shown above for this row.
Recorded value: 20 mph
